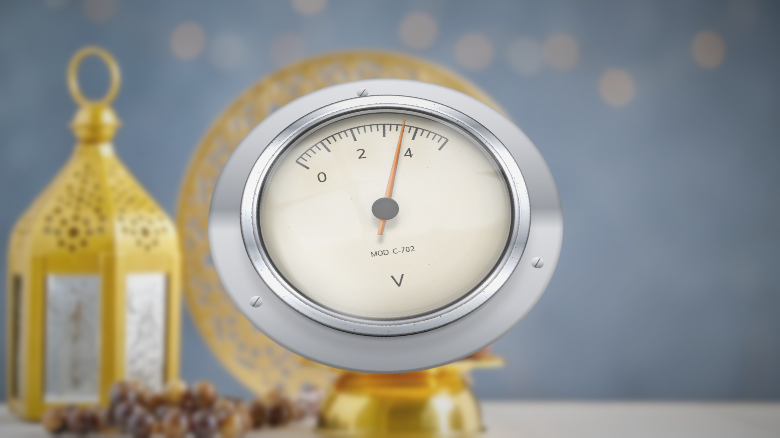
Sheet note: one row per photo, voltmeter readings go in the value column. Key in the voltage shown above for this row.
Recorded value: 3.6 V
